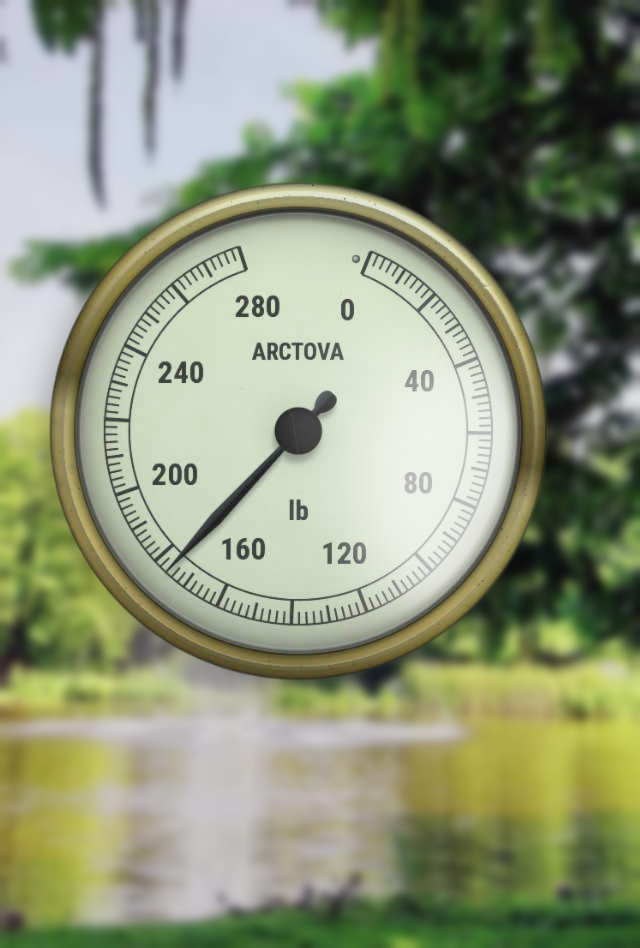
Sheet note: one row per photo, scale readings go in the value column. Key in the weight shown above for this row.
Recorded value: 176 lb
